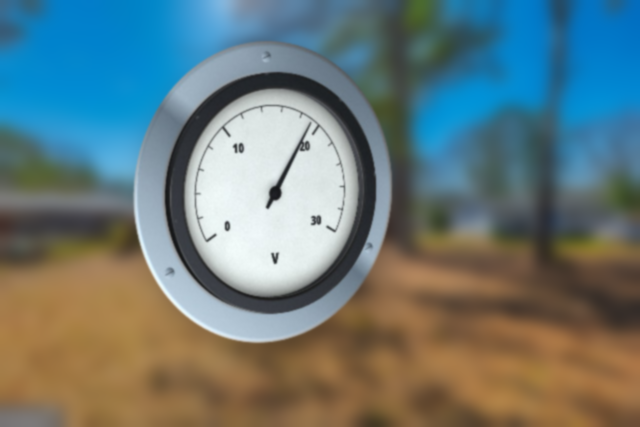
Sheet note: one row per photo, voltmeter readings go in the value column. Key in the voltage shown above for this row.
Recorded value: 19 V
